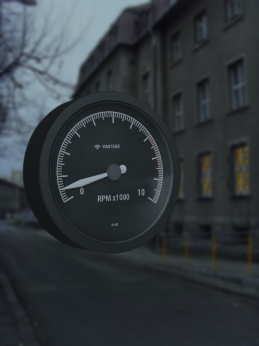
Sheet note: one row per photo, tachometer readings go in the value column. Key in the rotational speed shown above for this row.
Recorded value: 500 rpm
